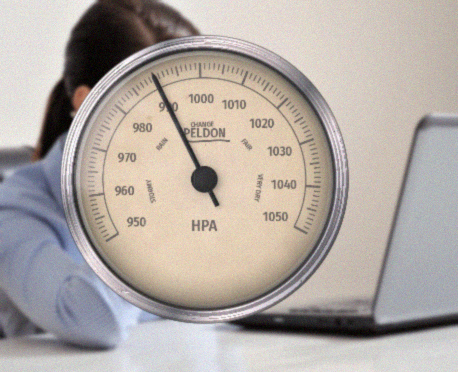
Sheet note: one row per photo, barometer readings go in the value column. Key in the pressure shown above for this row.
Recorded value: 990 hPa
